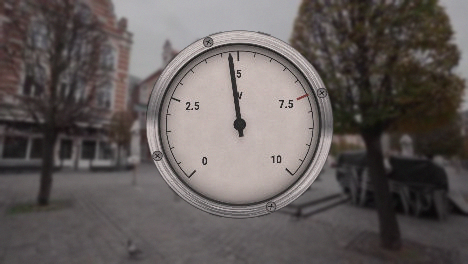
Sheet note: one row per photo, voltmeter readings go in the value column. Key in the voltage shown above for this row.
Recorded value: 4.75 V
